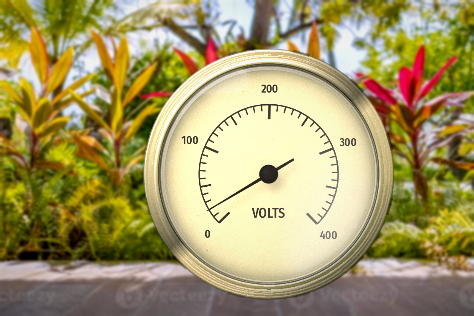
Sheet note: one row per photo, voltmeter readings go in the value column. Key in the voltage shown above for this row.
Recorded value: 20 V
